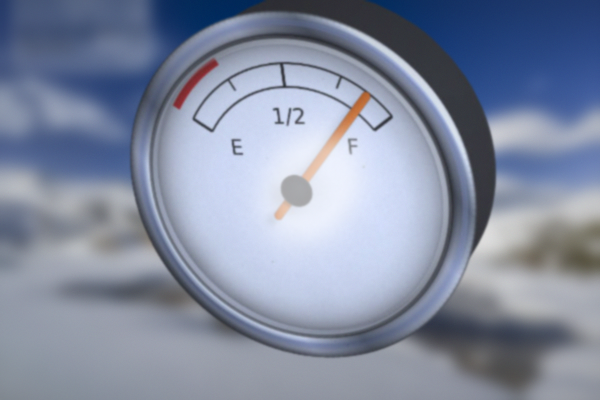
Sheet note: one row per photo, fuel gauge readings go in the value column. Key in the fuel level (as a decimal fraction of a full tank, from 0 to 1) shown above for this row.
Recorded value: 0.875
